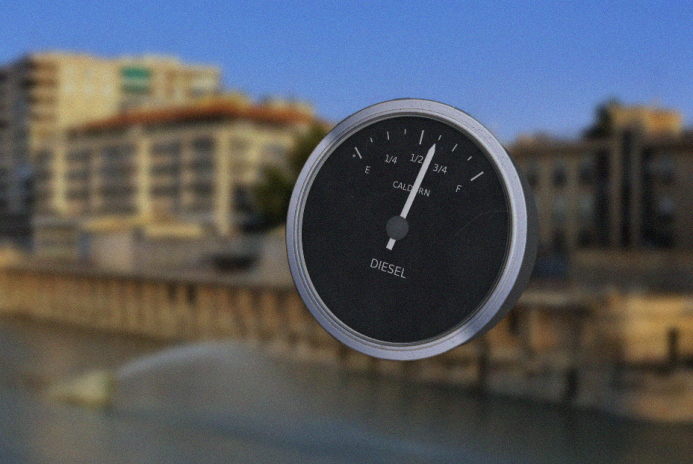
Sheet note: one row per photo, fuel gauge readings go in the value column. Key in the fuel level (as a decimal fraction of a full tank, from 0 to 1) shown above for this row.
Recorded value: 0.625
